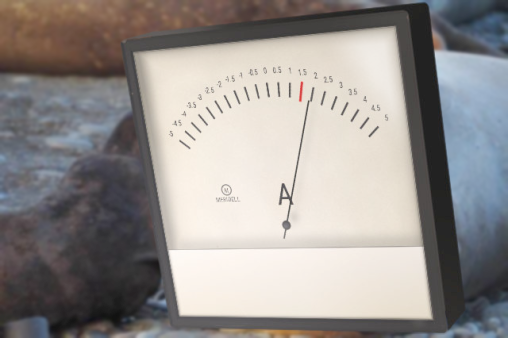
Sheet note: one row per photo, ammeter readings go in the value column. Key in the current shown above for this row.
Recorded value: 2 A
